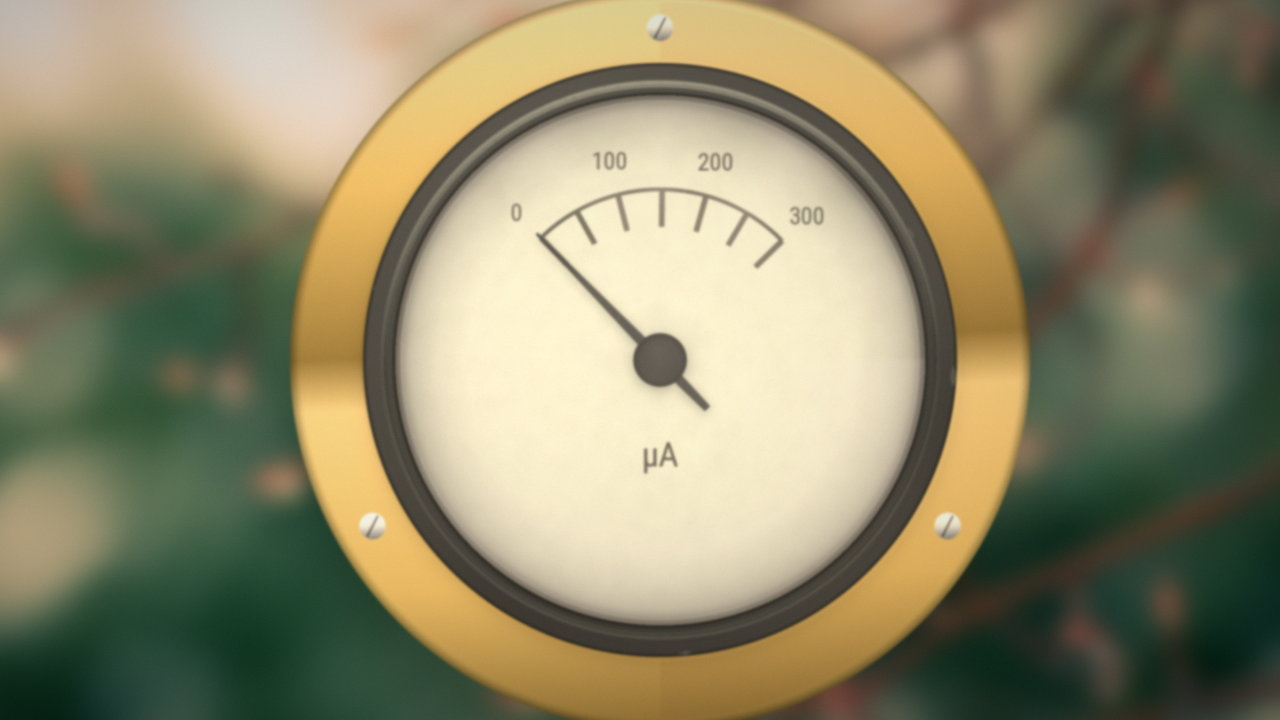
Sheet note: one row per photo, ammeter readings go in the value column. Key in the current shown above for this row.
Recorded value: 0 µA
